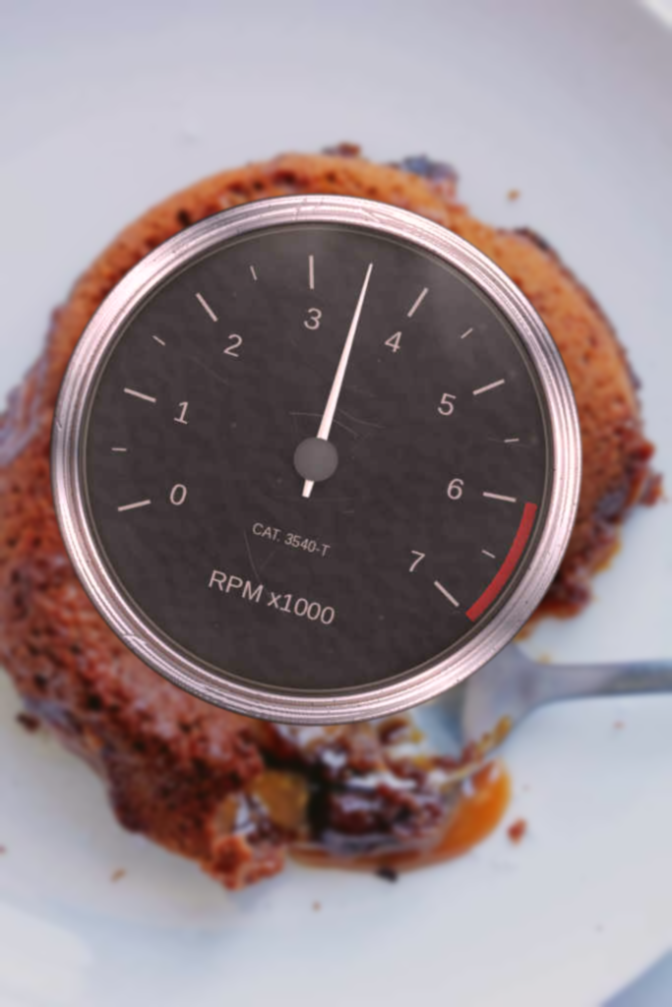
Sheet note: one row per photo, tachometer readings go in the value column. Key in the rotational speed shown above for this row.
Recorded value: 3500 rpm
